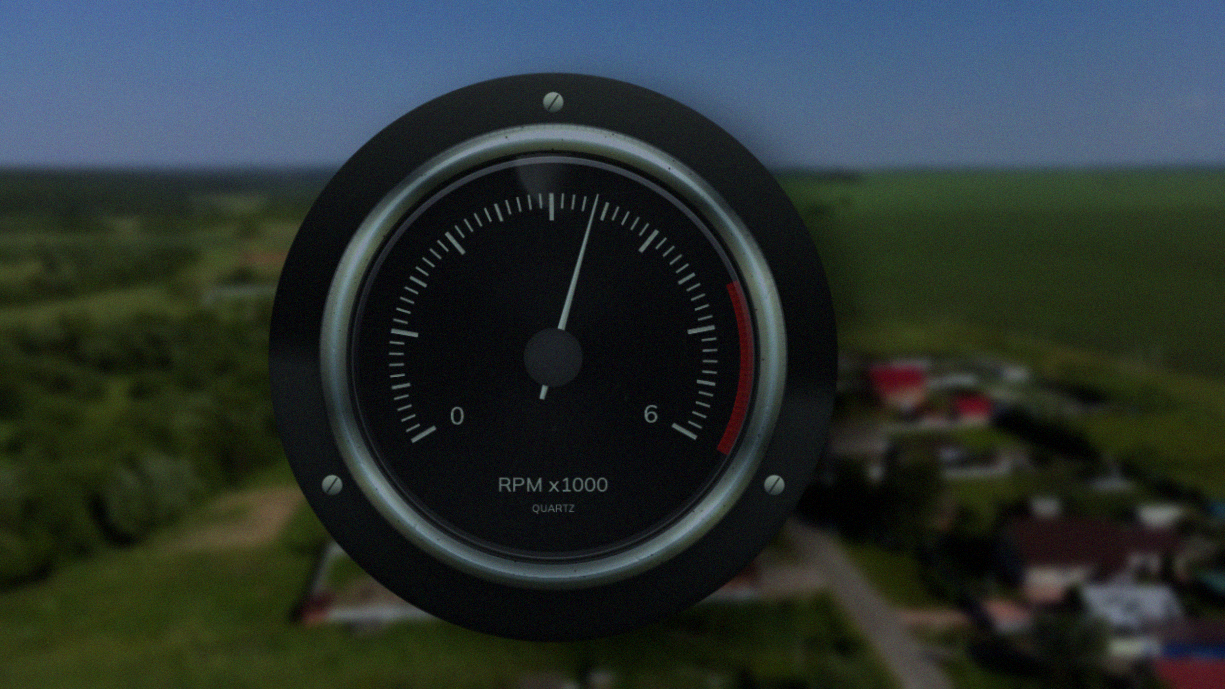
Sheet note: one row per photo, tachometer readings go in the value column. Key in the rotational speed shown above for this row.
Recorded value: 3400 rpm
